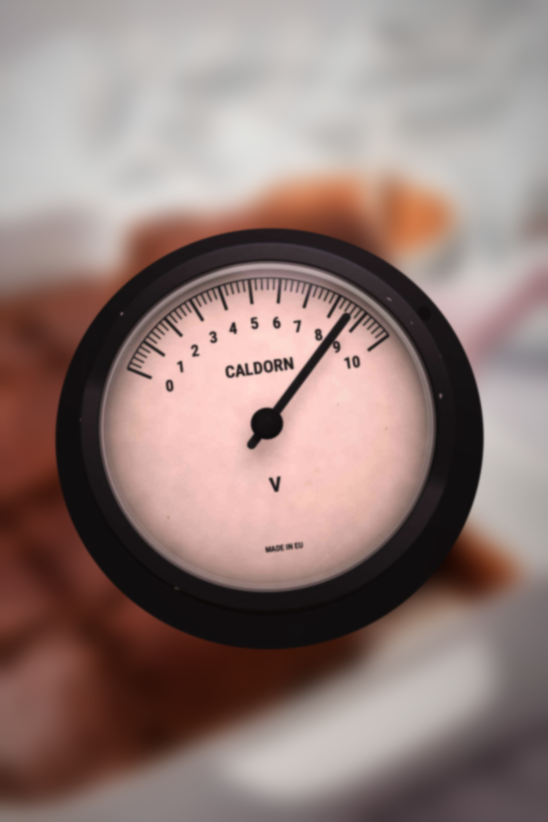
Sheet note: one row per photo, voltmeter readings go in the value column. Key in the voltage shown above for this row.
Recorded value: 8.6 V
